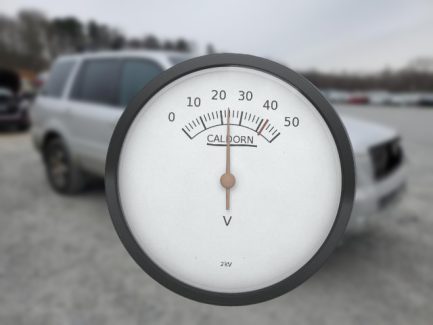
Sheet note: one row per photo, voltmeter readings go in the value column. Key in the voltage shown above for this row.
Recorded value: 24 V
